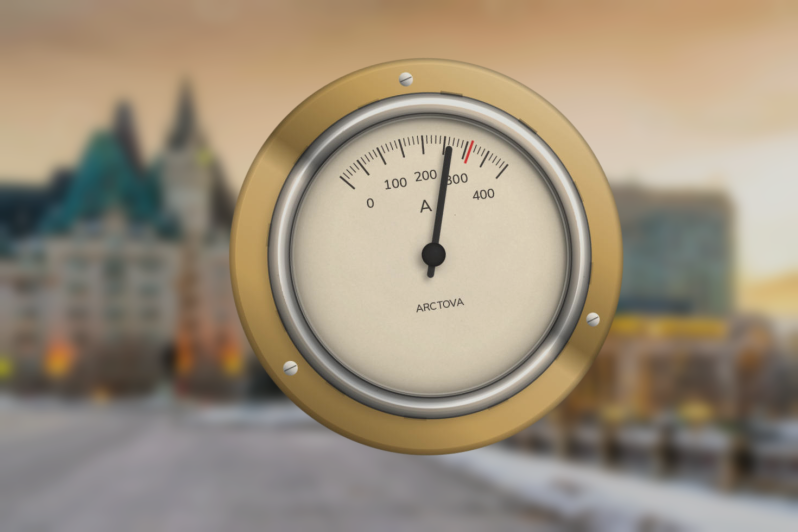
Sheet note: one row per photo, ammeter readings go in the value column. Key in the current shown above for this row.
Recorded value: 260 A
